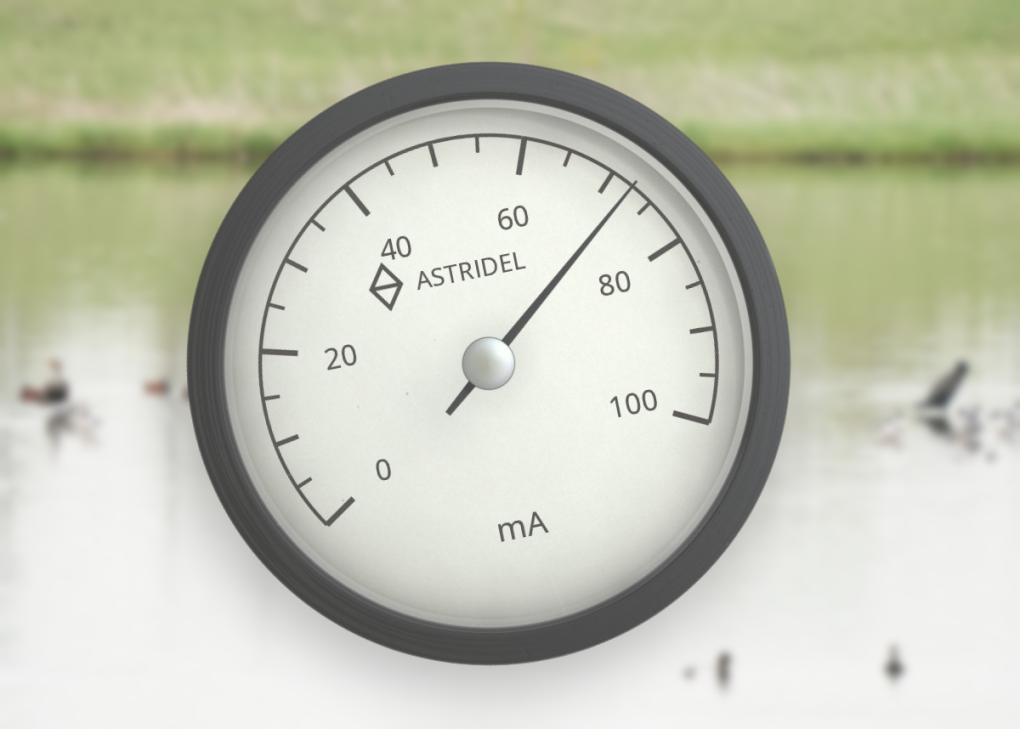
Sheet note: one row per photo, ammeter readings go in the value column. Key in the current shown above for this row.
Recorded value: 72.5 mA
